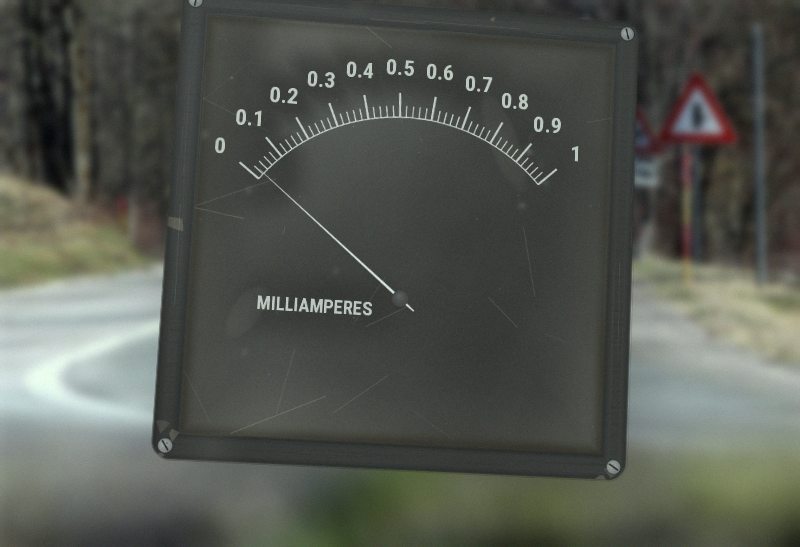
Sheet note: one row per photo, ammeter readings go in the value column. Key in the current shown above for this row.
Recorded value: 0.02 mA
